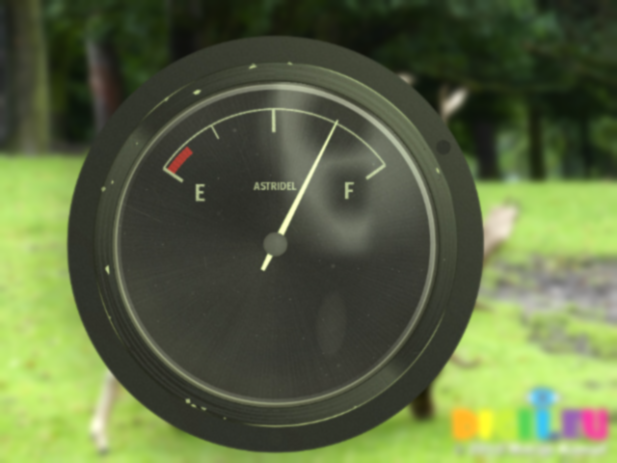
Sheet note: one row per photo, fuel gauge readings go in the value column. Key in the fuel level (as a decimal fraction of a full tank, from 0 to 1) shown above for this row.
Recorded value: 0.75
